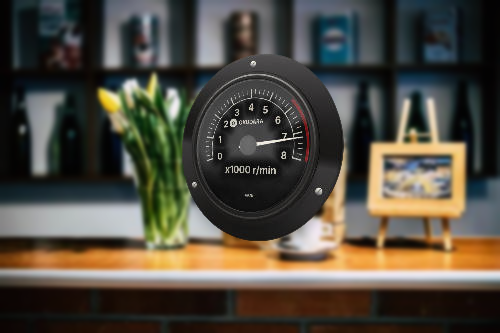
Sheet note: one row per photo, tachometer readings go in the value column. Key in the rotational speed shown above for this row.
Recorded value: 7200 rpm
